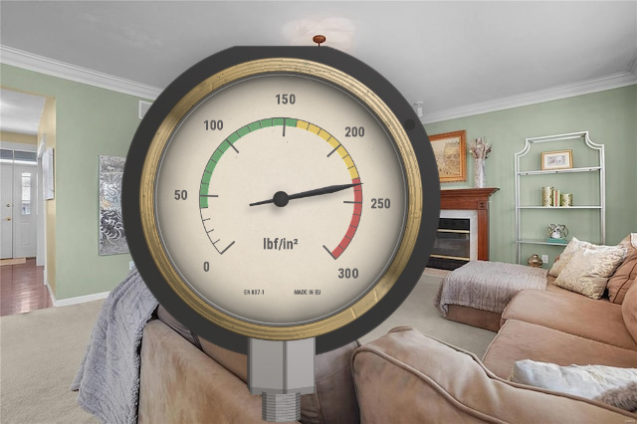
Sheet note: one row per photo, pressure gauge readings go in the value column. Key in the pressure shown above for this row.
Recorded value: 235 psi
